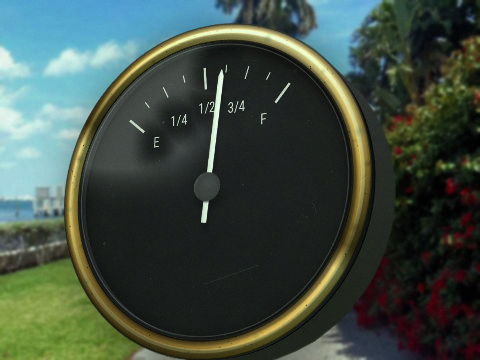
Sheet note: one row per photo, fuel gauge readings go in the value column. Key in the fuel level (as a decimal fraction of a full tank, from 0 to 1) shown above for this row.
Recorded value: 0.625
